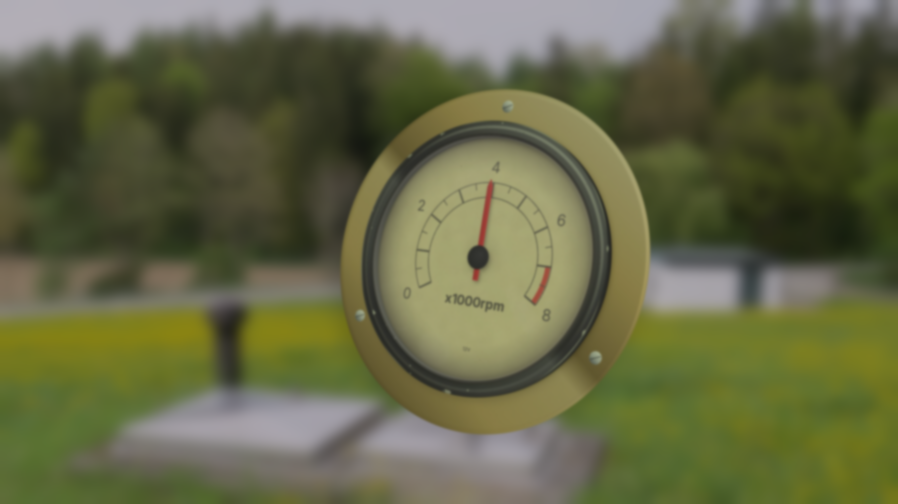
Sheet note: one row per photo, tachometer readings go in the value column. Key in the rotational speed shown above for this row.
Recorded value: 4000 rpm
